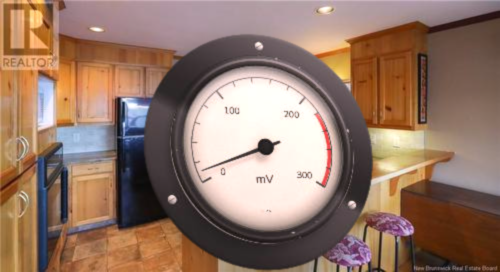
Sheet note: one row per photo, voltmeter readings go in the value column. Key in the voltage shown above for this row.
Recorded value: 10 mV
